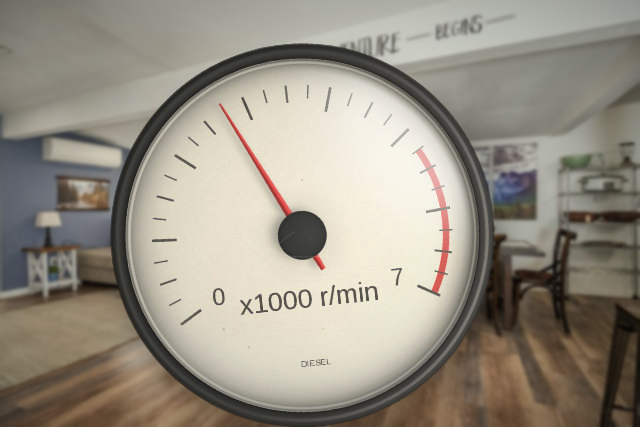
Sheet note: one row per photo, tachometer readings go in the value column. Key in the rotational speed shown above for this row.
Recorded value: 2750 rpm
